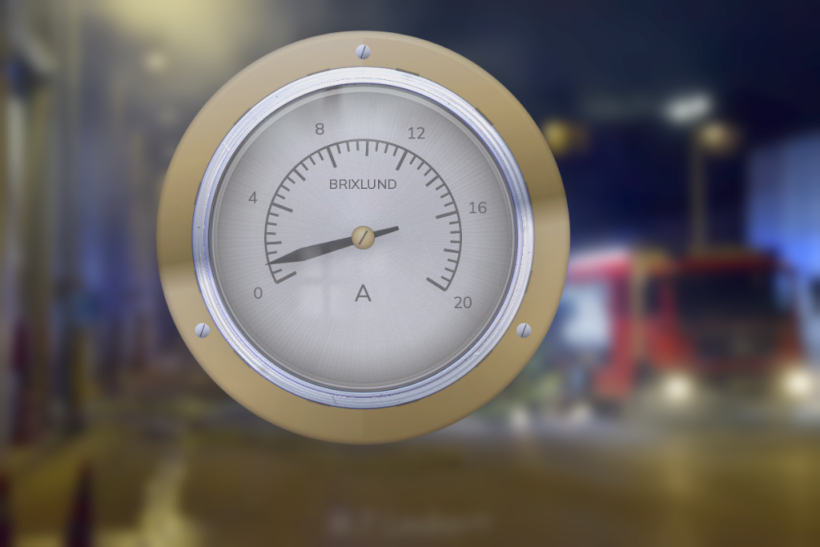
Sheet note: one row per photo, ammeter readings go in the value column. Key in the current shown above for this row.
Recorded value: 1 A
